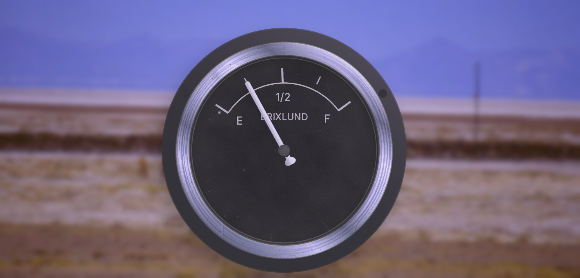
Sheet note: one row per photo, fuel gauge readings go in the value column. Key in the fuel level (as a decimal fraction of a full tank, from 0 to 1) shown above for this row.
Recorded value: 0.25
